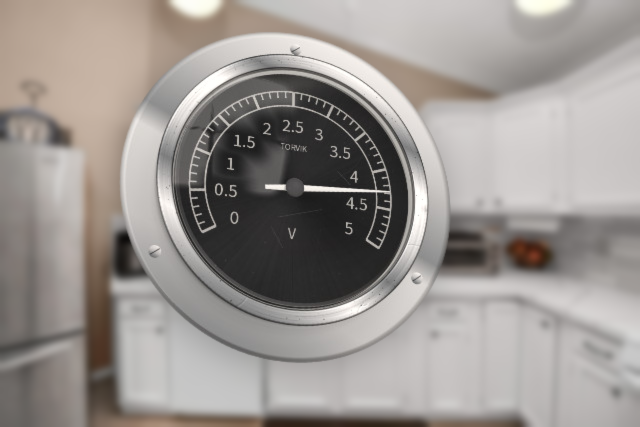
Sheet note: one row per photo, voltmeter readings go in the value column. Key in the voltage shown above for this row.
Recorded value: 4.3 V
